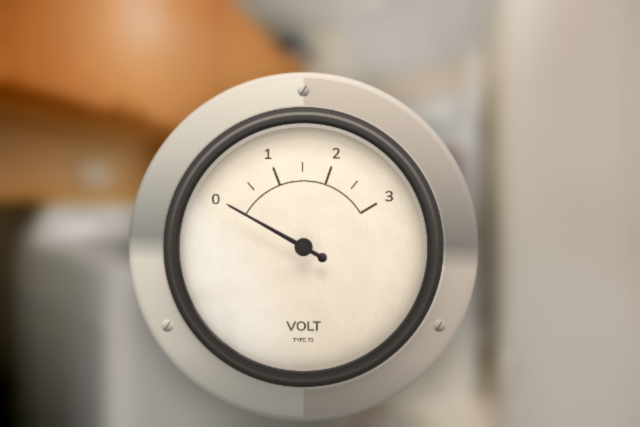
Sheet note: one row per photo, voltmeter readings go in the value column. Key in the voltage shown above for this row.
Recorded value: 0 V
